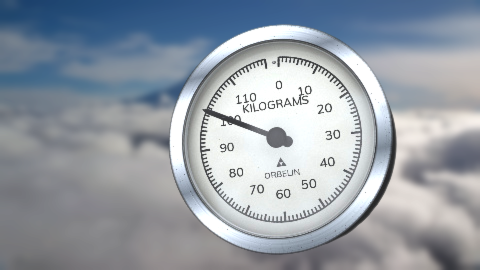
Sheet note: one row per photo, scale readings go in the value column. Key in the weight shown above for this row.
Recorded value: 100 kg
